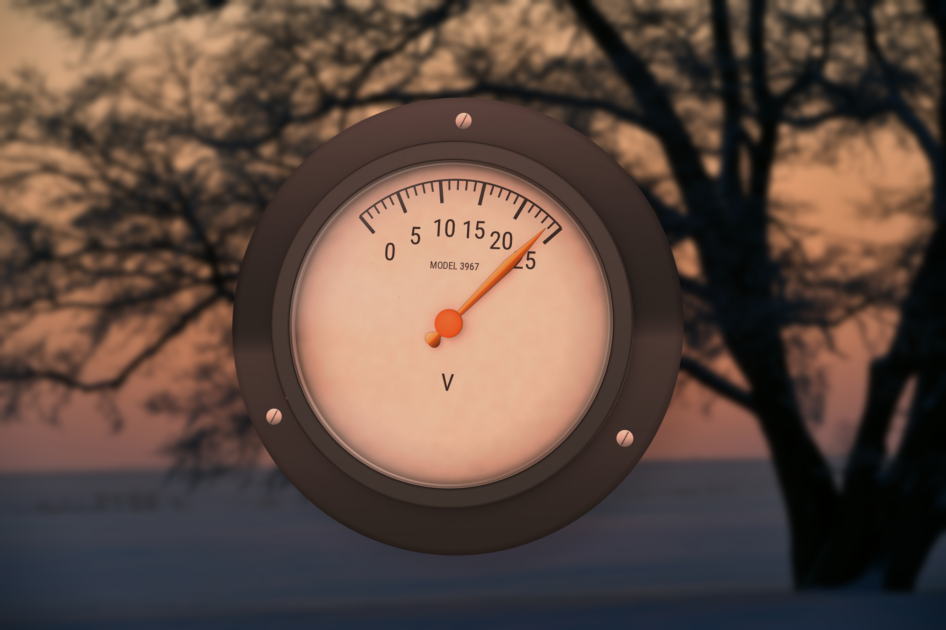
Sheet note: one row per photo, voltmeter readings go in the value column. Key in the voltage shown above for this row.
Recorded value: 24 V
